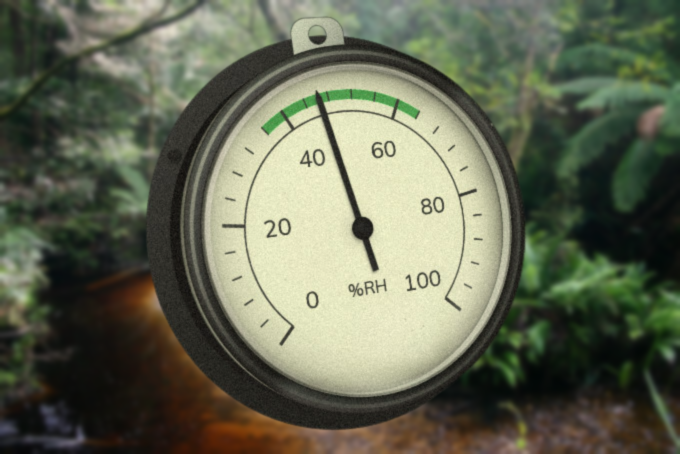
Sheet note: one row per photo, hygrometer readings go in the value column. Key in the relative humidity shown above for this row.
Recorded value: 46 %
